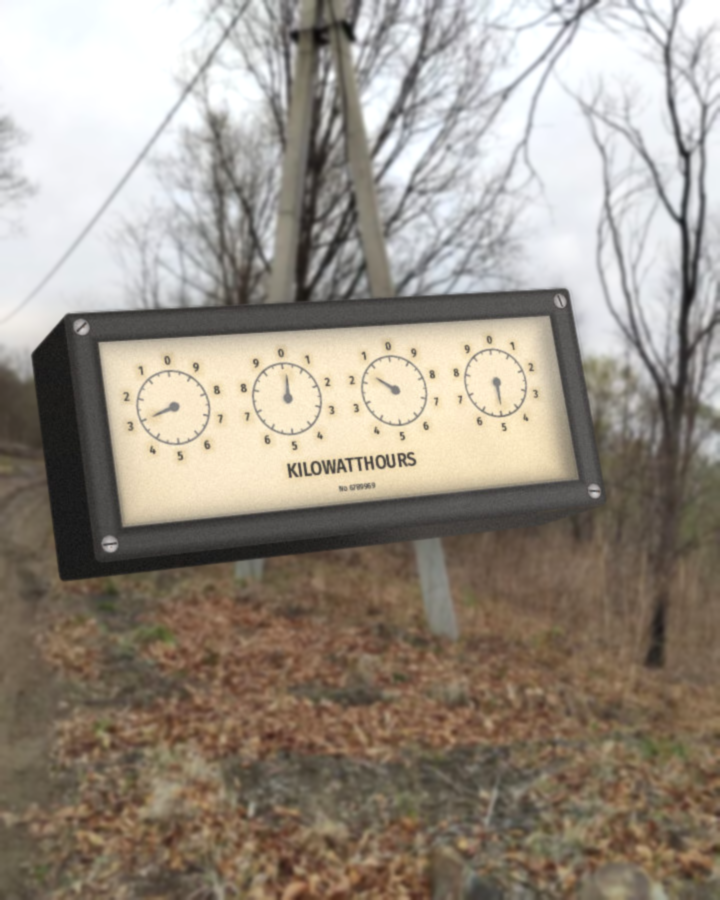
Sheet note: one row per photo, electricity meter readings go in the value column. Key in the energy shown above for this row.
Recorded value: 3015 kWh
